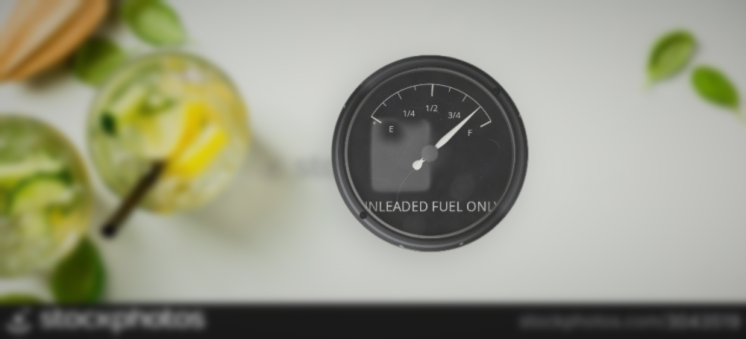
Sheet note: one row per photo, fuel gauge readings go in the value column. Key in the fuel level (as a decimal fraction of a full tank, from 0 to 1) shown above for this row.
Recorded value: 0.875
